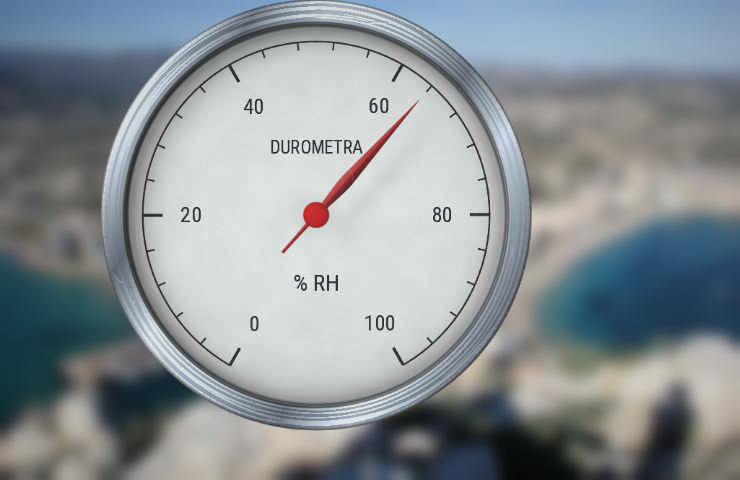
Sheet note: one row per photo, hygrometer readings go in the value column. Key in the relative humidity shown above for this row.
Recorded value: 64 %
